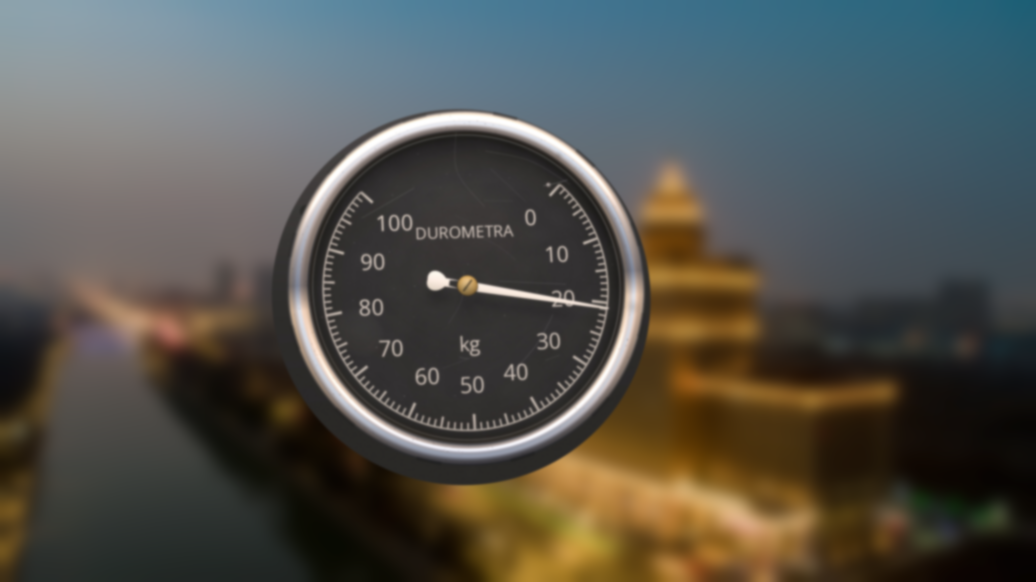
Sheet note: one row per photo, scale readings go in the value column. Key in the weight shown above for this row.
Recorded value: 21 kg
